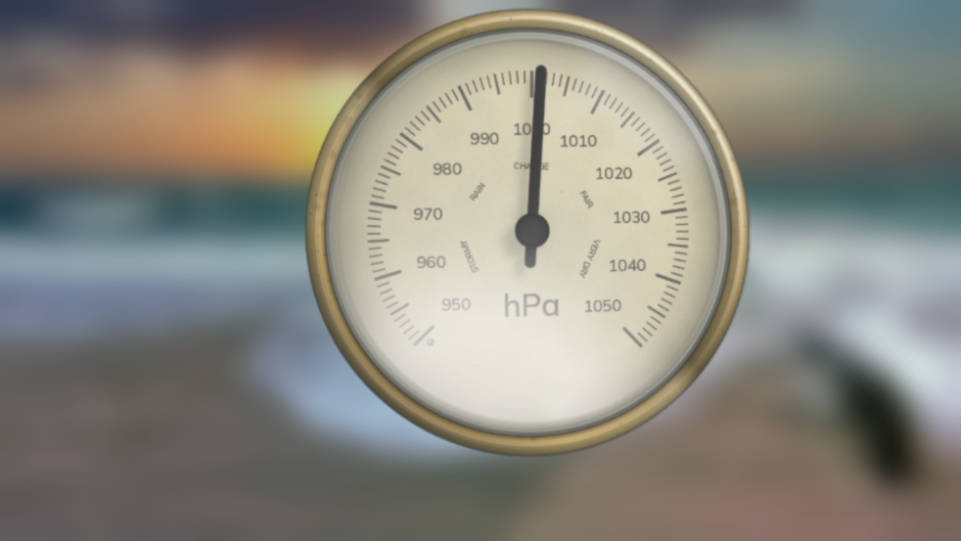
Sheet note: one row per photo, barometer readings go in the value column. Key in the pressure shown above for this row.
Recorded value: 1001 hPa
